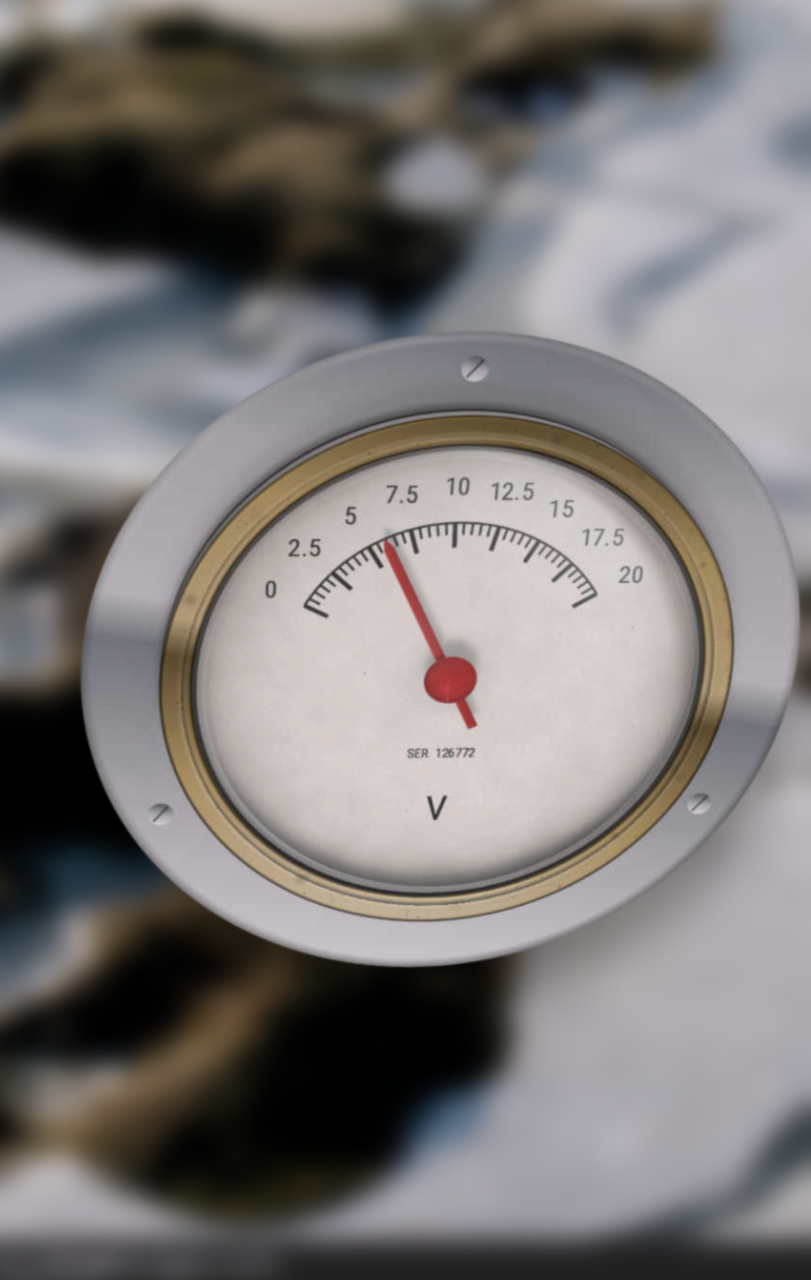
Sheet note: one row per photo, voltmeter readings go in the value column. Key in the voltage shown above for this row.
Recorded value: 6 V
